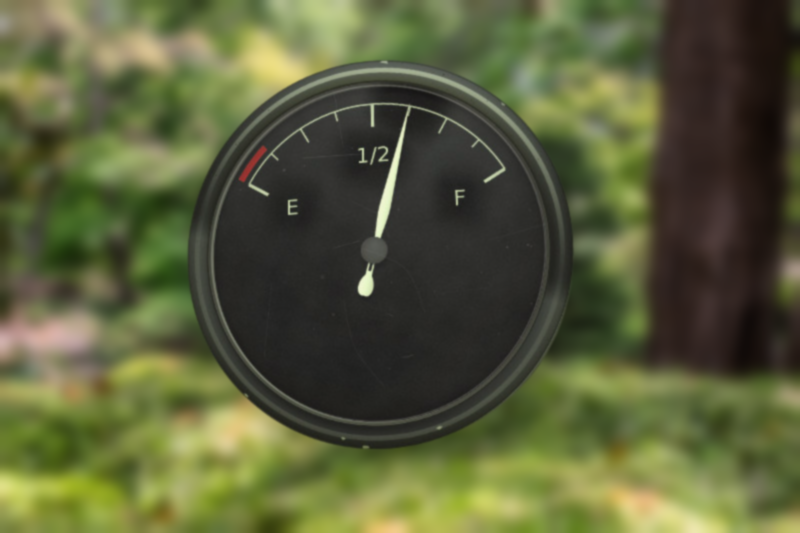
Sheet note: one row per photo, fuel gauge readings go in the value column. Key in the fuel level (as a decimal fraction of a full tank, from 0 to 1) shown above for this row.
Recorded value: 0.625
